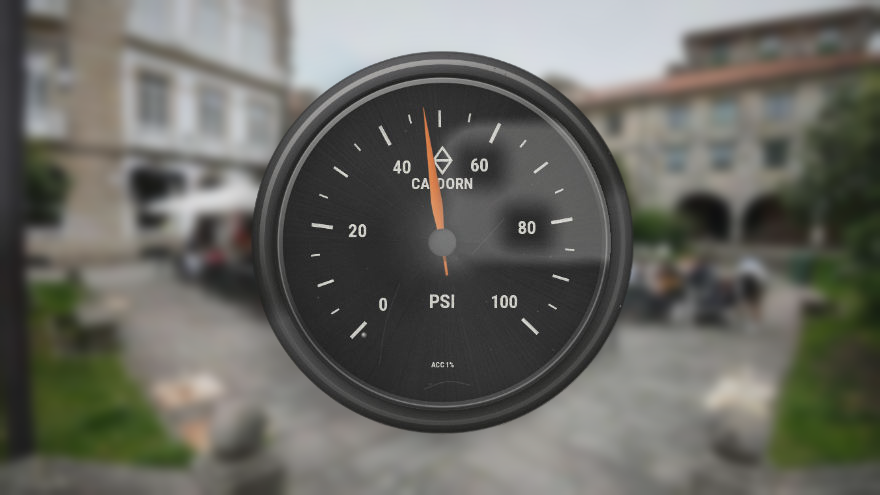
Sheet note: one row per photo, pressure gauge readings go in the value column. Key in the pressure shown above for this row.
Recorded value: 47.5 psi
